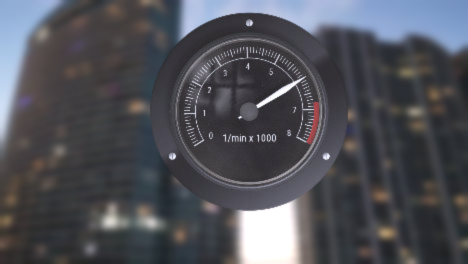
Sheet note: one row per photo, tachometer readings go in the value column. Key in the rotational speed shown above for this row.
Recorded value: 6000 rpm
